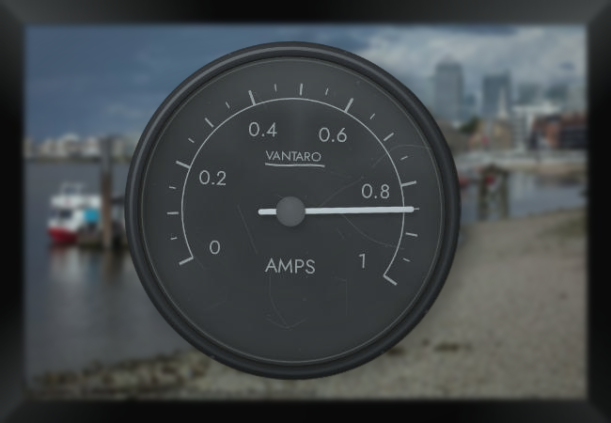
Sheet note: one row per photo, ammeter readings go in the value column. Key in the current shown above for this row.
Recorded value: 0.85 A
